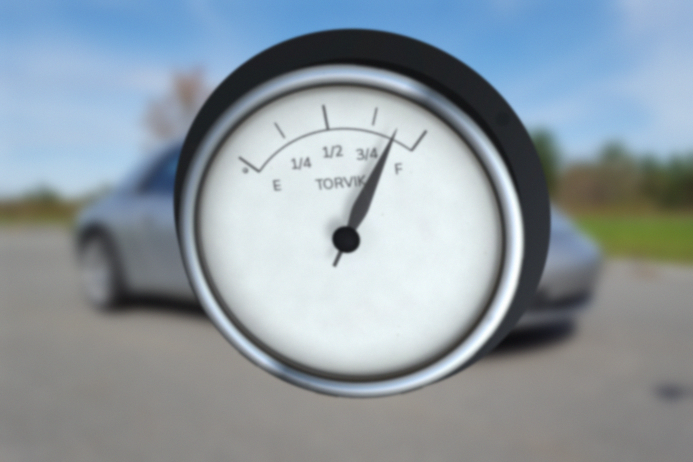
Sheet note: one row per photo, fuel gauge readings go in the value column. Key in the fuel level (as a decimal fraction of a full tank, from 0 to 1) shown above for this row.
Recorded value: 0.875
